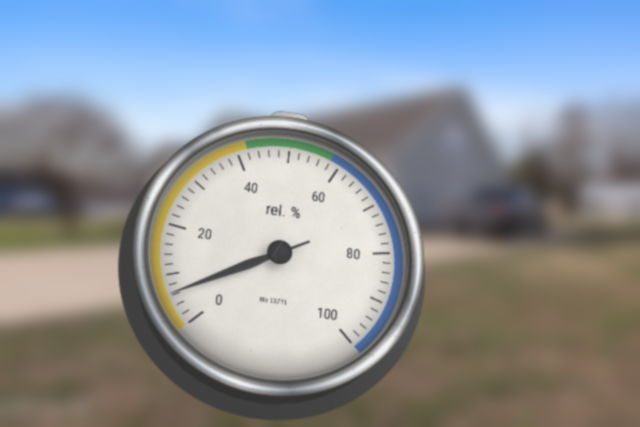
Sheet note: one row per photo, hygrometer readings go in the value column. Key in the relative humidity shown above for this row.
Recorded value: 6 %
